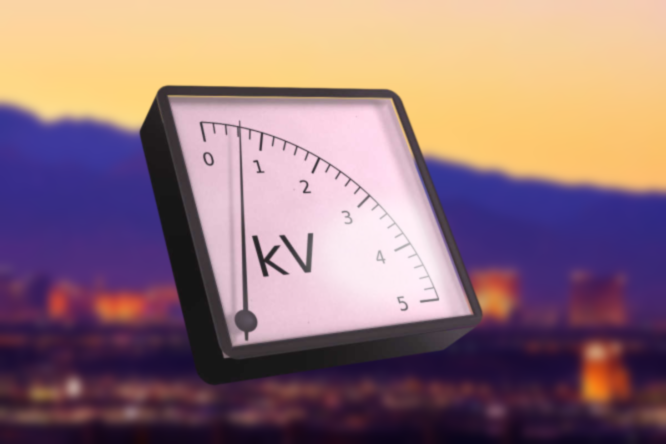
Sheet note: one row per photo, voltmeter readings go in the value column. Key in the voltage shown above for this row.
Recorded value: 0.6 kV
